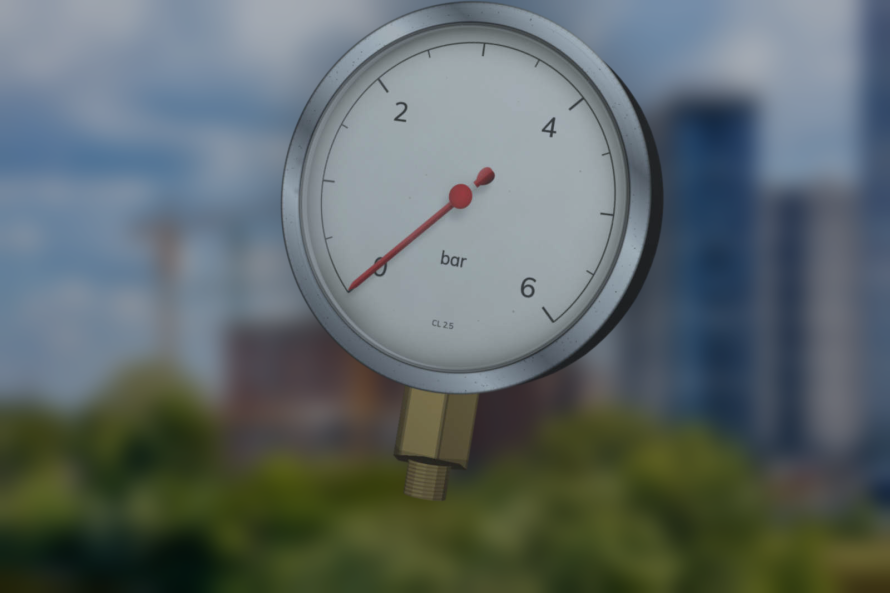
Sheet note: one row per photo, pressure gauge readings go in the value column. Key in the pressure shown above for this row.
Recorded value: 0 bar
